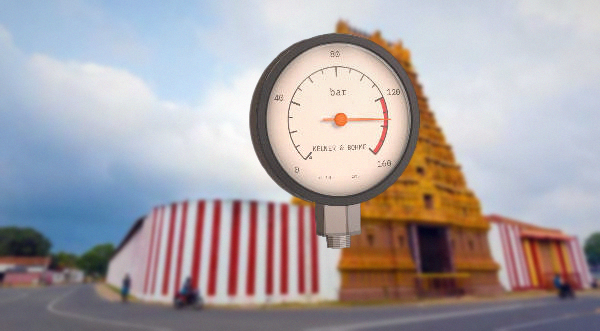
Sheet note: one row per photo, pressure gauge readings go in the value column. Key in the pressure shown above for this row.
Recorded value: 135 bar
